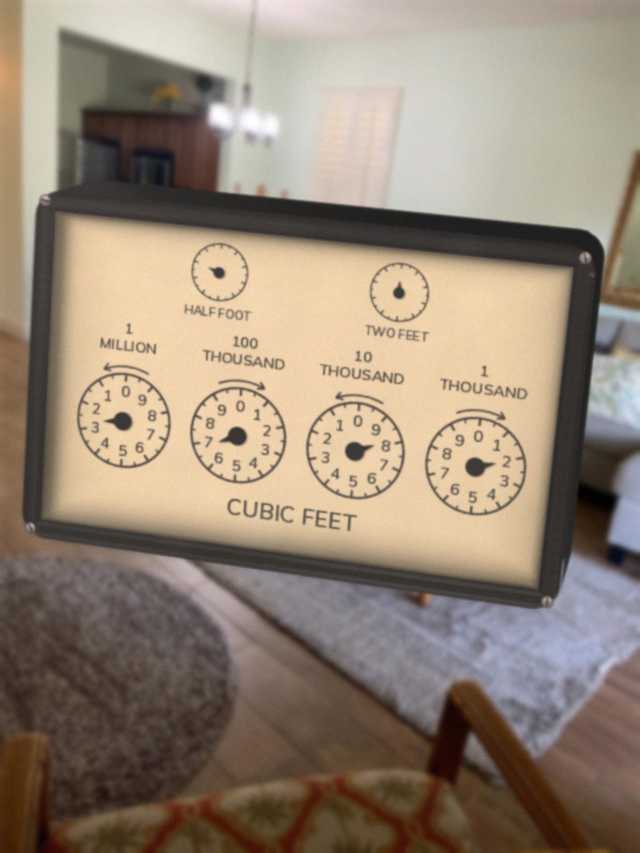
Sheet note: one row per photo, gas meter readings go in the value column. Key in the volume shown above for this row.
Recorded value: 268200 ft³
